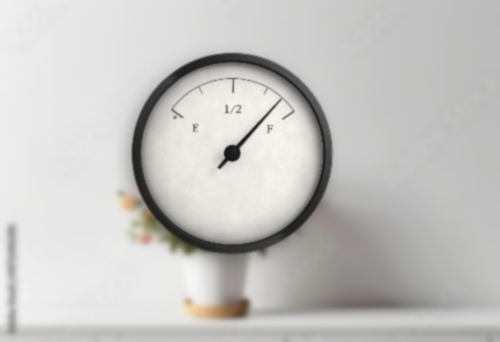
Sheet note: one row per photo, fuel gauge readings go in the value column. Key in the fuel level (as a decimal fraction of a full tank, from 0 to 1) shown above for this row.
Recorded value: 0.875
